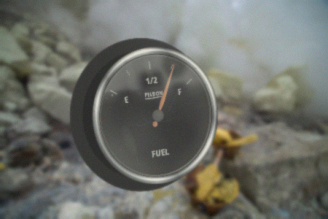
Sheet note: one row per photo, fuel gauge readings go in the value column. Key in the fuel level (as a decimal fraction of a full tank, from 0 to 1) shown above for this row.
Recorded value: 0.75
